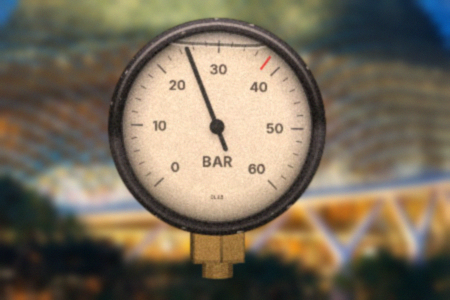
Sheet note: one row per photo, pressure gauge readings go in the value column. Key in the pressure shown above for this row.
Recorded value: 25 bar
